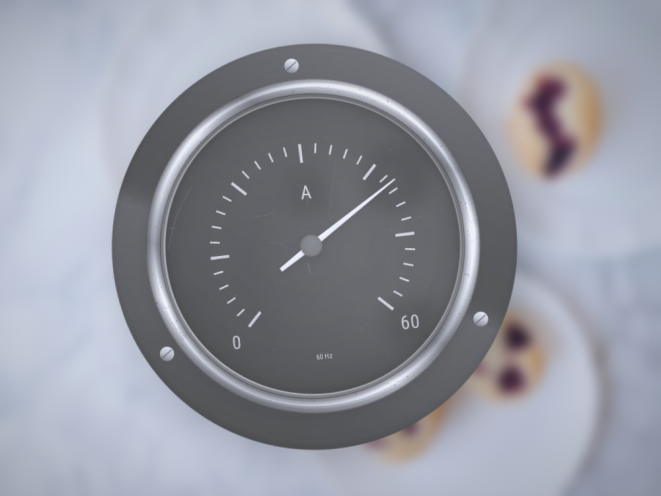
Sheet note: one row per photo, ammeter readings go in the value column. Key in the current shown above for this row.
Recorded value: 43 A
